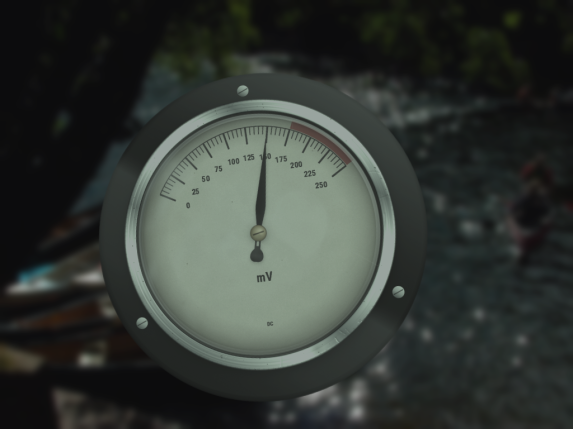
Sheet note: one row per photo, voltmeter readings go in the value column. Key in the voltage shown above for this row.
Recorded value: 150 mV
